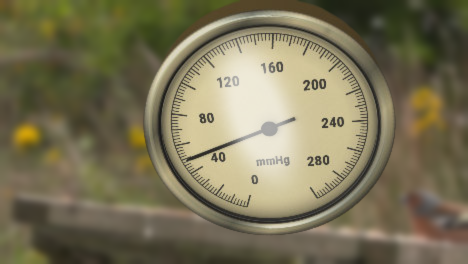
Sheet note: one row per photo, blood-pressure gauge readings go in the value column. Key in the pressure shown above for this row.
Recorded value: 50 mmHg
